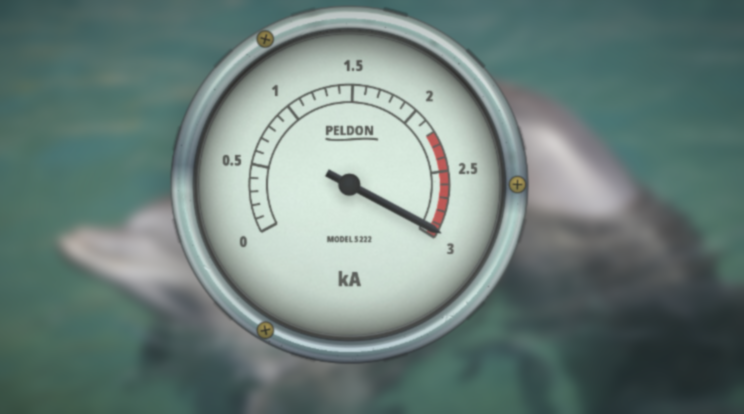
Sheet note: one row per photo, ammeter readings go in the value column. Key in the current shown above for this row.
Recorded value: 2.95 kA
